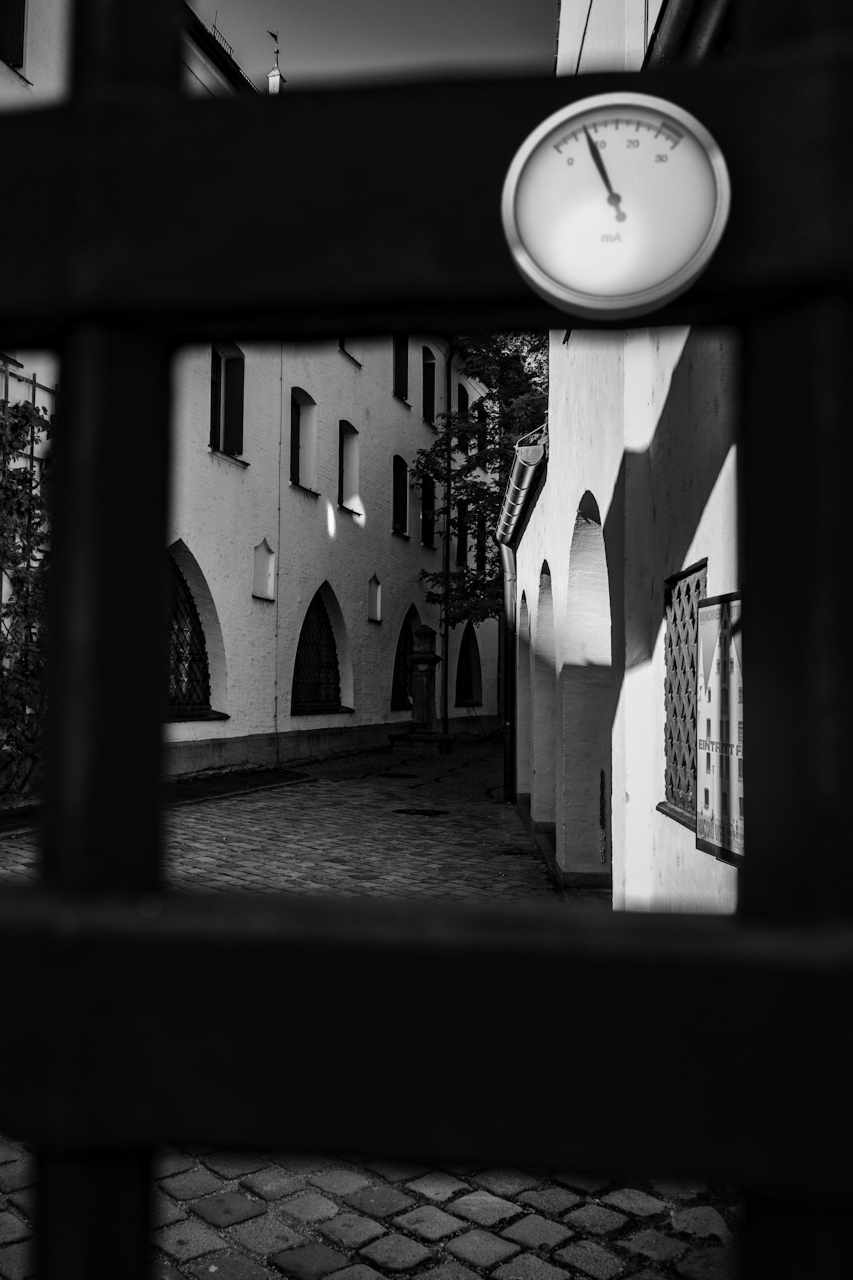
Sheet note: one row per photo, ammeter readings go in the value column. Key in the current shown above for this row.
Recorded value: 7.5 mA
